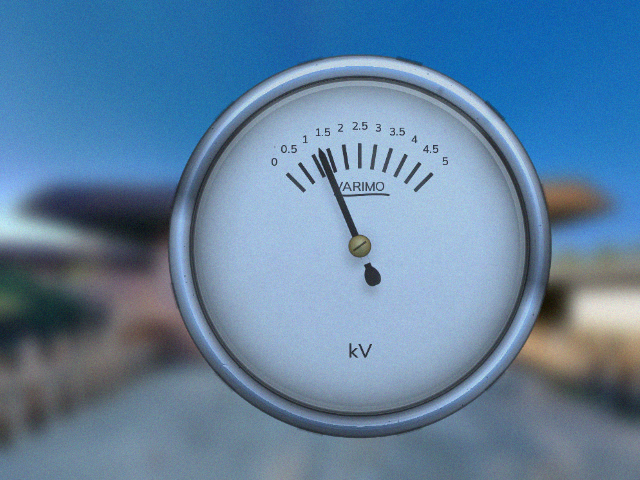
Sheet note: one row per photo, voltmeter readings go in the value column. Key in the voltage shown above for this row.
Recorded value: 1.25 kV
